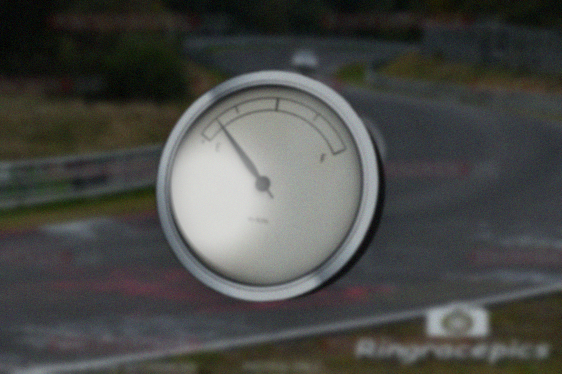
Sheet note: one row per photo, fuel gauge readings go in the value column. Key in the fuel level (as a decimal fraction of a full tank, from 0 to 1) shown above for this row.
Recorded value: 0.125
